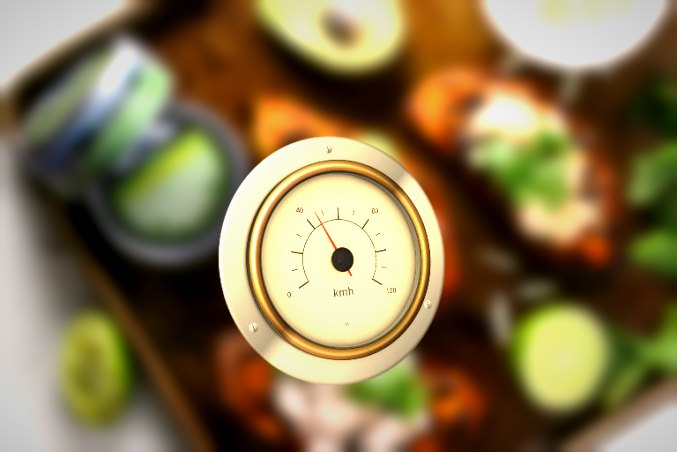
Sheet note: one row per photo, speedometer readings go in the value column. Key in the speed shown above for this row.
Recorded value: 45 km/h
